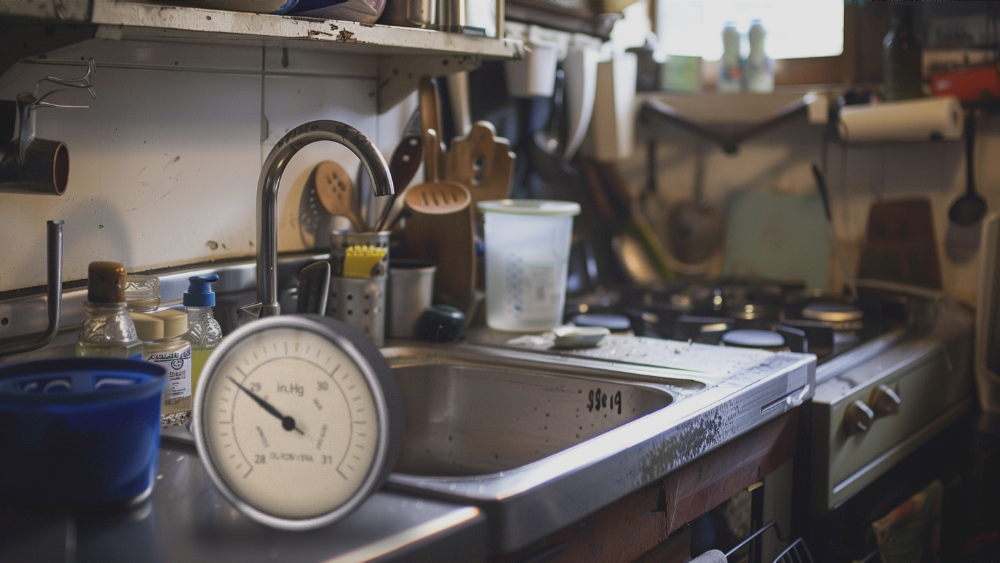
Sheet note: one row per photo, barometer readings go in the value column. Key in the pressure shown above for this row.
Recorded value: 28.9 inHg
